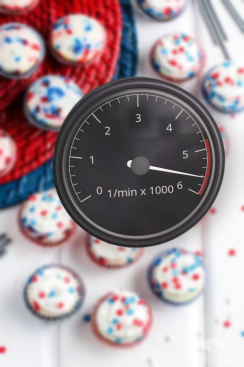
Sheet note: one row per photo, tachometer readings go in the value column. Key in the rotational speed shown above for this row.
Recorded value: 5600 rpm
